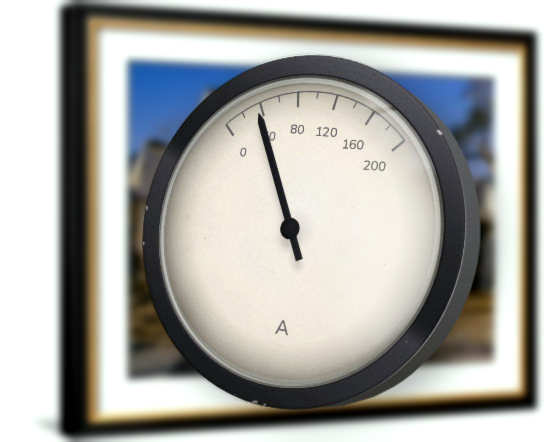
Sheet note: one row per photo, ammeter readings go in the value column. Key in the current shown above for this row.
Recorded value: 40 A
